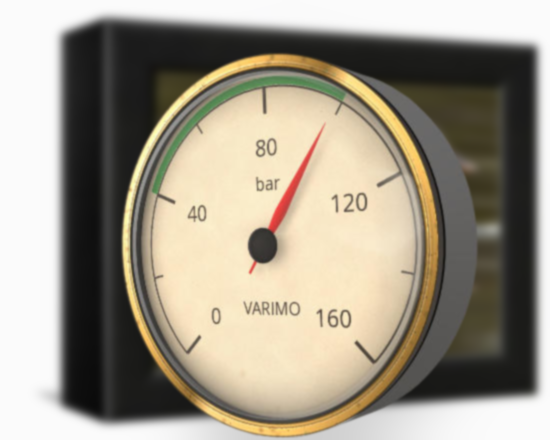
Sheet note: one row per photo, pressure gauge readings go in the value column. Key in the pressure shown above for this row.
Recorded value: 100 bar
